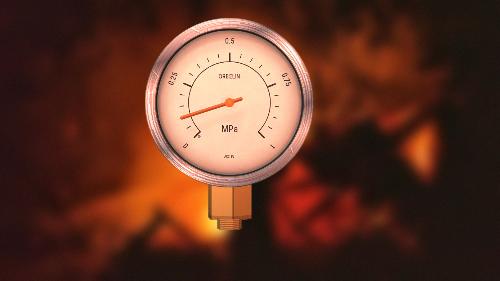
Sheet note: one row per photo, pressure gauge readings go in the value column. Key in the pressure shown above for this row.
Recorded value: 0.1 MPa
